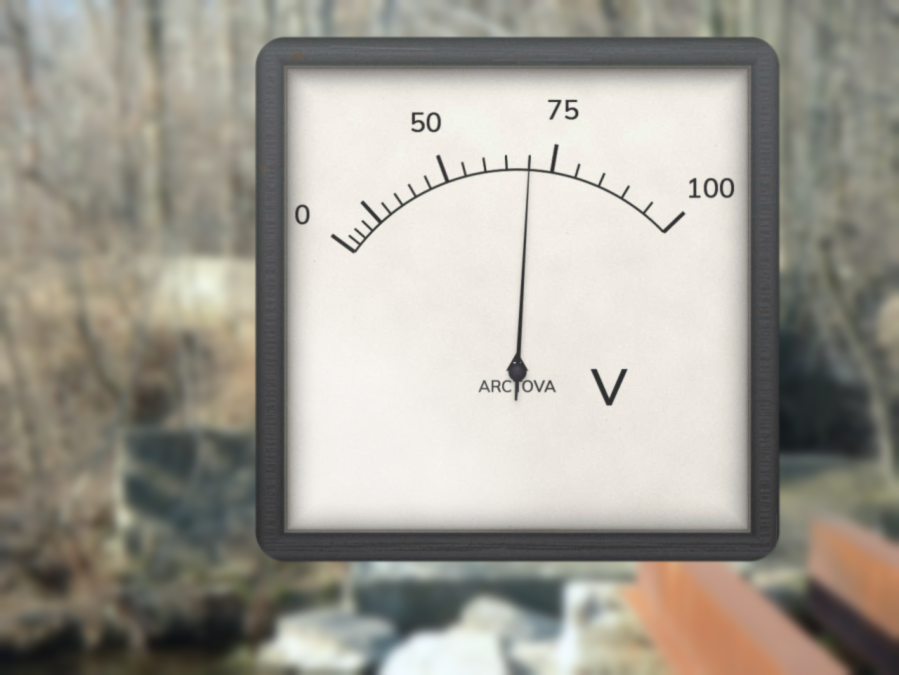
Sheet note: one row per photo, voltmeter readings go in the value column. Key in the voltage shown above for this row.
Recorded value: 70 V
